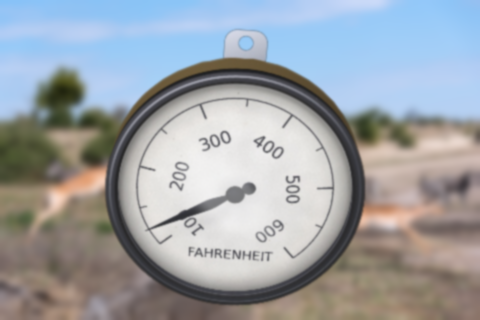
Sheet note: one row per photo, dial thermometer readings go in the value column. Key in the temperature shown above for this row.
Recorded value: 125 °F
